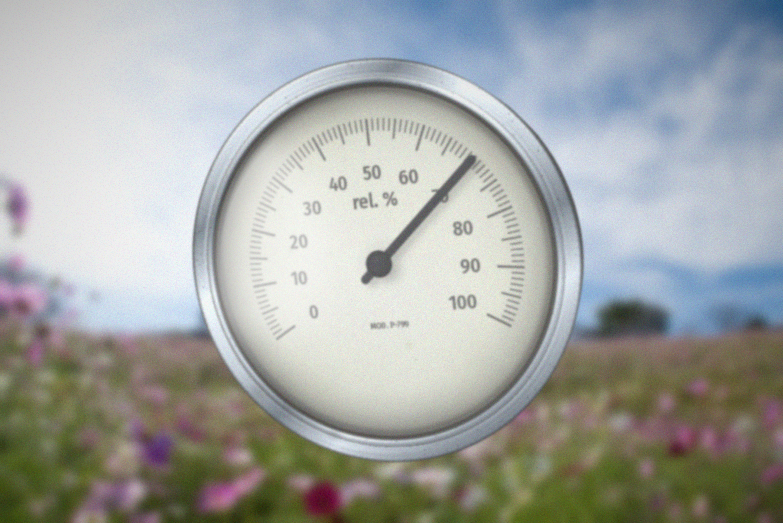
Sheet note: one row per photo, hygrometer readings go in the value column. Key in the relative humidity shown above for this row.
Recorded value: 70 %
